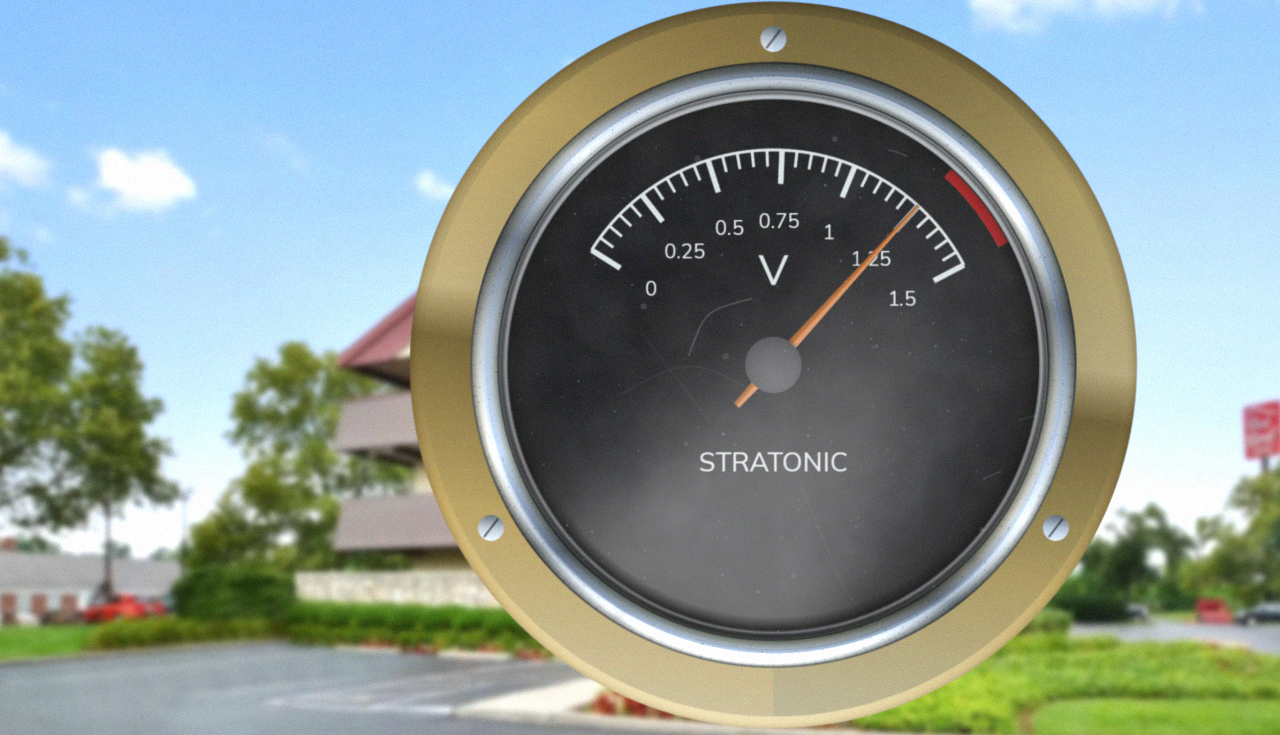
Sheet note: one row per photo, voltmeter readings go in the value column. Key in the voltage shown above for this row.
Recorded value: 1.25 V
